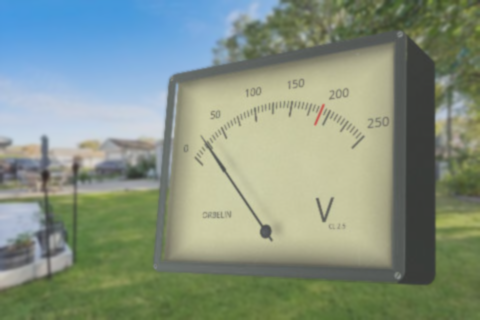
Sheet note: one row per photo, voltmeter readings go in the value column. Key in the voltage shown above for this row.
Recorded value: 25 V
